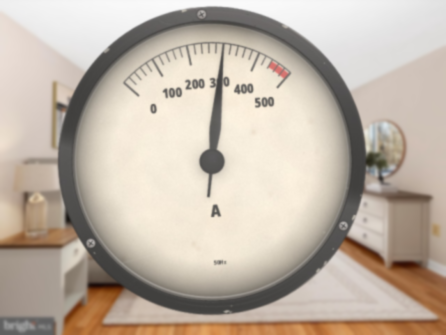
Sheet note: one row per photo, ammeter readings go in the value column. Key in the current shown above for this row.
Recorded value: 300 A
